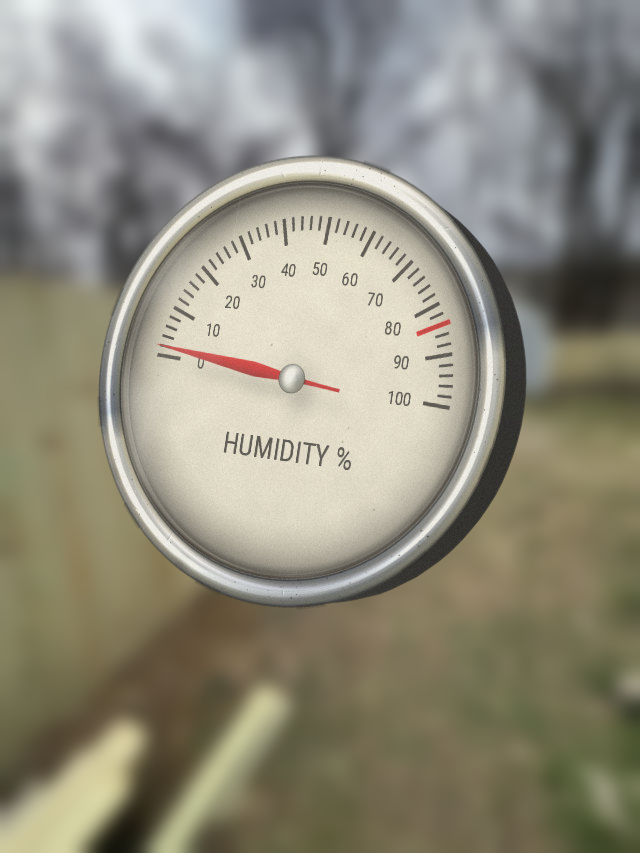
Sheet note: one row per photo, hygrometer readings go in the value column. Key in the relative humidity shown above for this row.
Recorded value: 2 %
